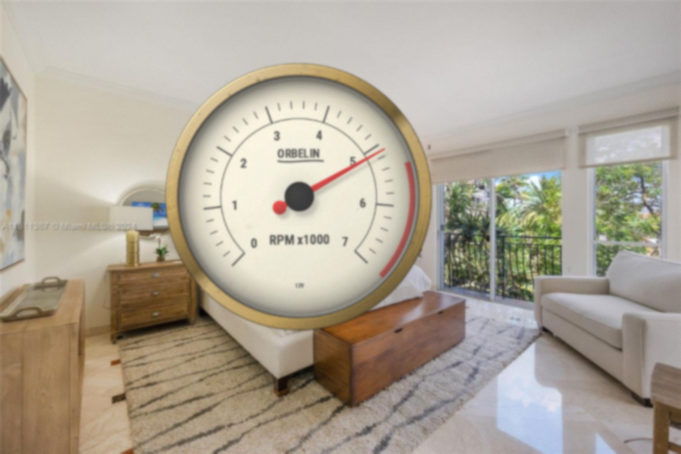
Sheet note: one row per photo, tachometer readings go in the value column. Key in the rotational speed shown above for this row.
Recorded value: 5100 rpm
